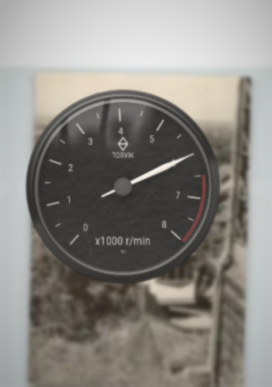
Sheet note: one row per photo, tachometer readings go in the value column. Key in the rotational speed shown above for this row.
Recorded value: 6000 rpm
